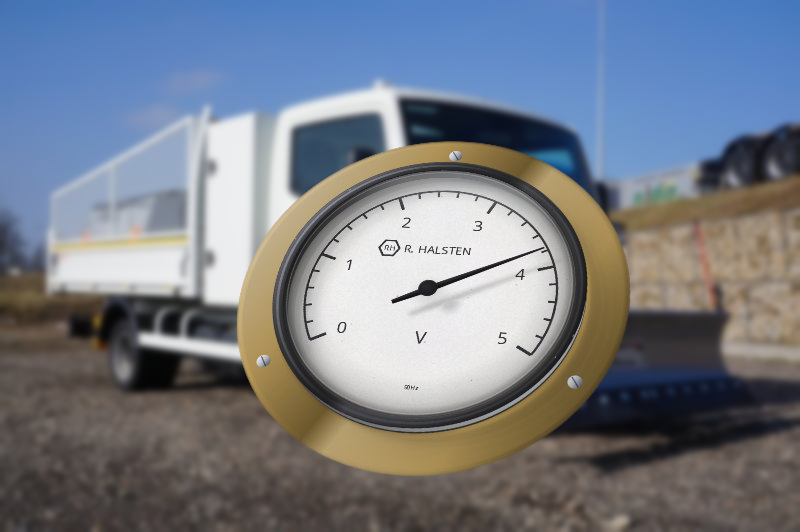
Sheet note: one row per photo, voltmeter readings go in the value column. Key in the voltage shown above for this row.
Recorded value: 3.8 V
